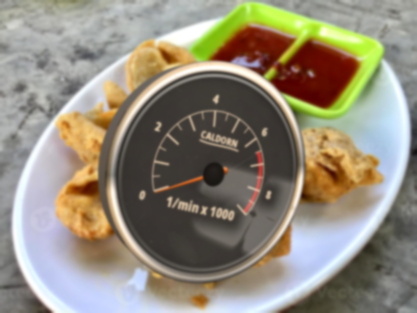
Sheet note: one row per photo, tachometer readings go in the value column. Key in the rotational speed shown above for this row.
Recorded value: 0 rpm
